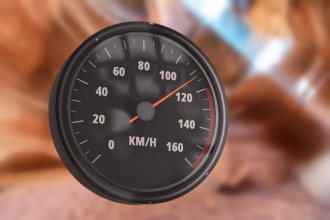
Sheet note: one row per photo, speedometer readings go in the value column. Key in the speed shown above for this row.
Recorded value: 112.5 km/h
